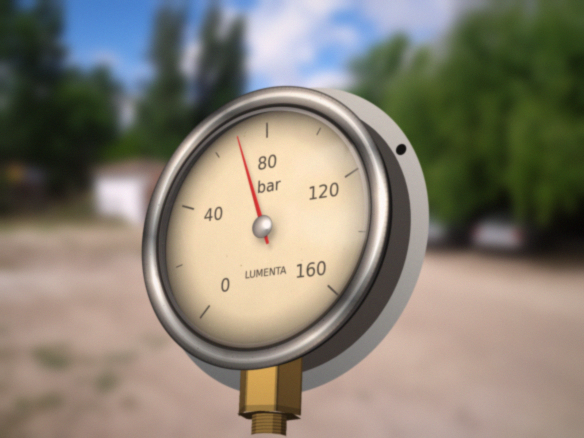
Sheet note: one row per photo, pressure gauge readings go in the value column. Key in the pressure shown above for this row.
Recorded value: 70 bar
